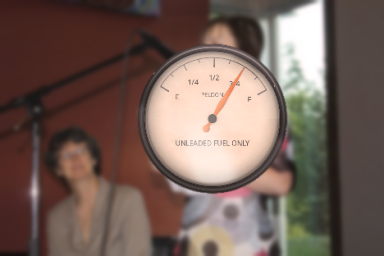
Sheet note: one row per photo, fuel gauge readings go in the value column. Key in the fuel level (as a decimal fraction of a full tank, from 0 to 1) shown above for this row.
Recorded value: 0.75
